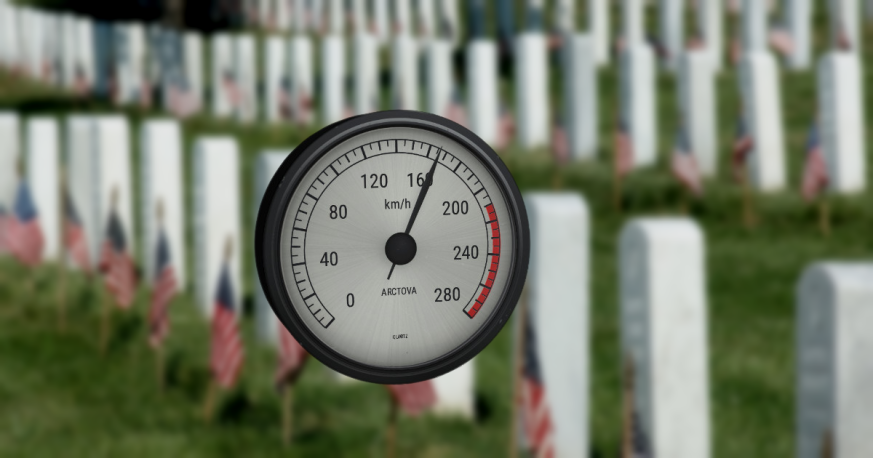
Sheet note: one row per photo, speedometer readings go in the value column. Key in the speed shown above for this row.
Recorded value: 165 km/h
